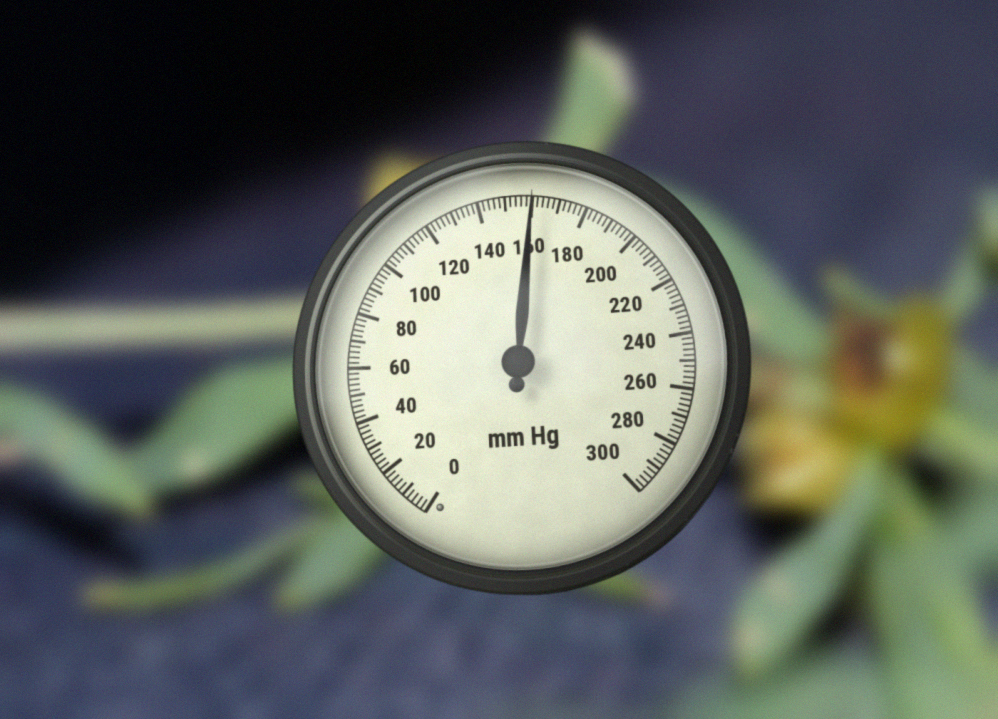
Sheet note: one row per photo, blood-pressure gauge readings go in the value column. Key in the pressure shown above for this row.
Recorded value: 160 mmHg
